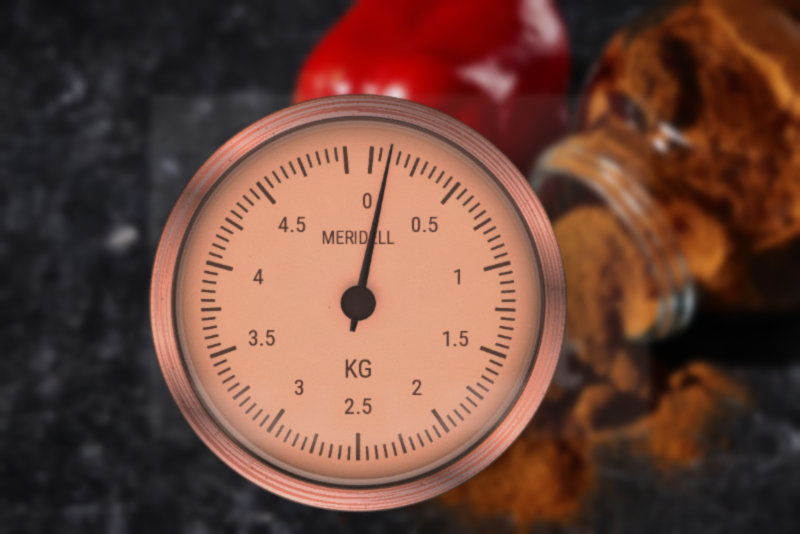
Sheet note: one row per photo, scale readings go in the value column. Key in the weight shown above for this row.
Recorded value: 0.1 kg
